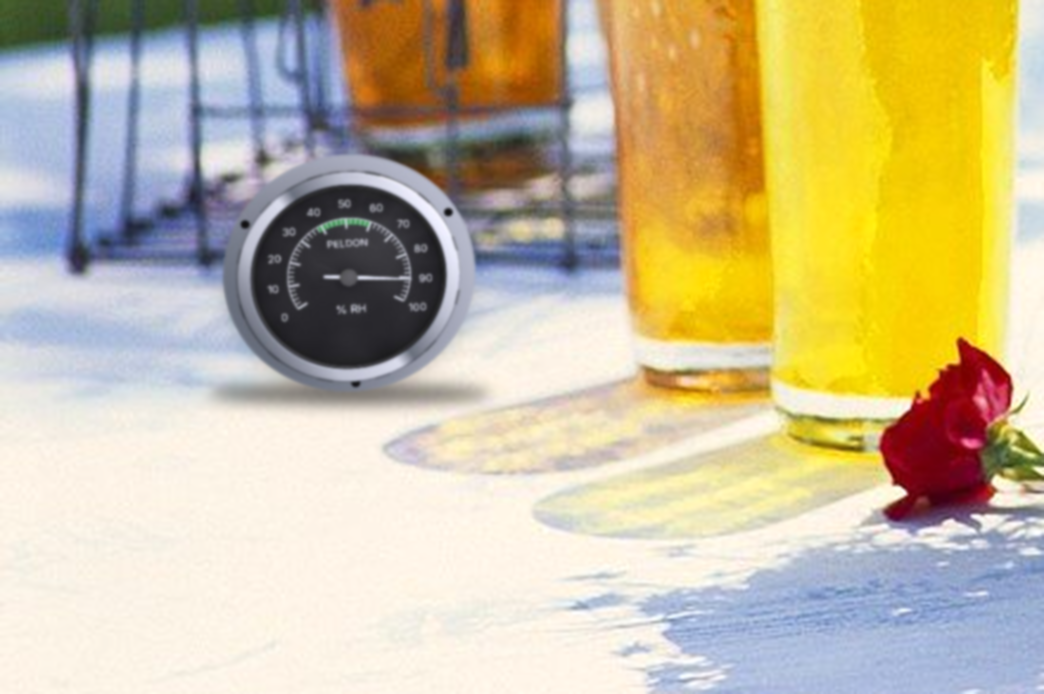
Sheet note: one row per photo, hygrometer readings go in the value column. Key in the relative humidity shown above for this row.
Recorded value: 90 %
